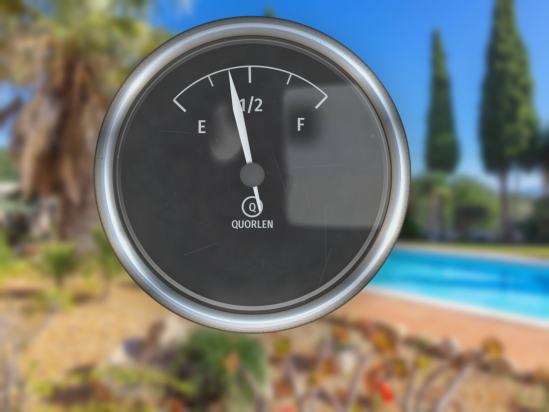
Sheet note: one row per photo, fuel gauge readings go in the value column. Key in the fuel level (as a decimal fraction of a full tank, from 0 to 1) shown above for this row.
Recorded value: 0.375
